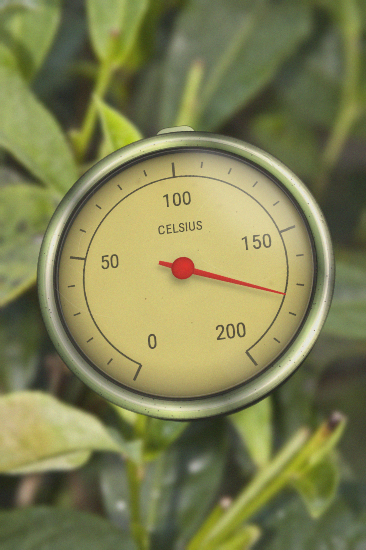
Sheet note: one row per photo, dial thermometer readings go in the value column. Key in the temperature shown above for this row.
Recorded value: 175 °C
